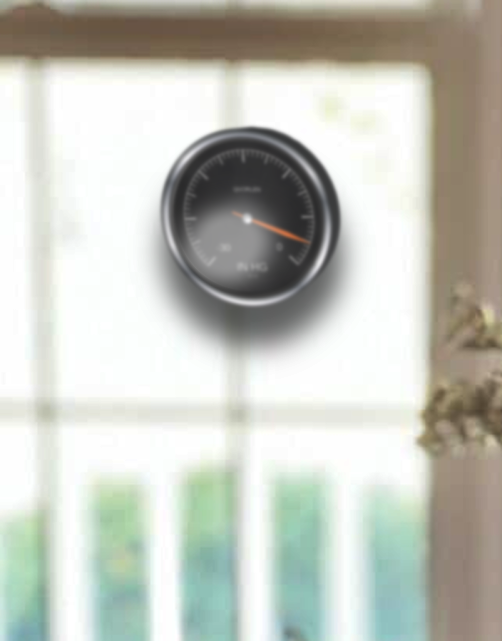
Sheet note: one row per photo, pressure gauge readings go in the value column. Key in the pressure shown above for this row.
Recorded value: -2.5 inHg
